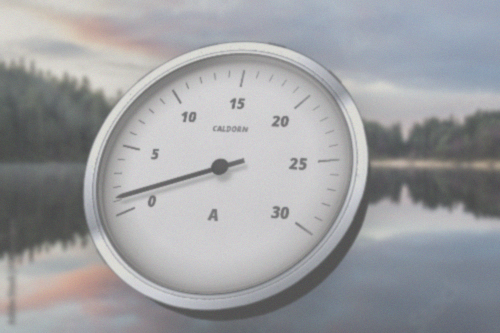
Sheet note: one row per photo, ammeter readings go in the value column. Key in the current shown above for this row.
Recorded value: 1 A
